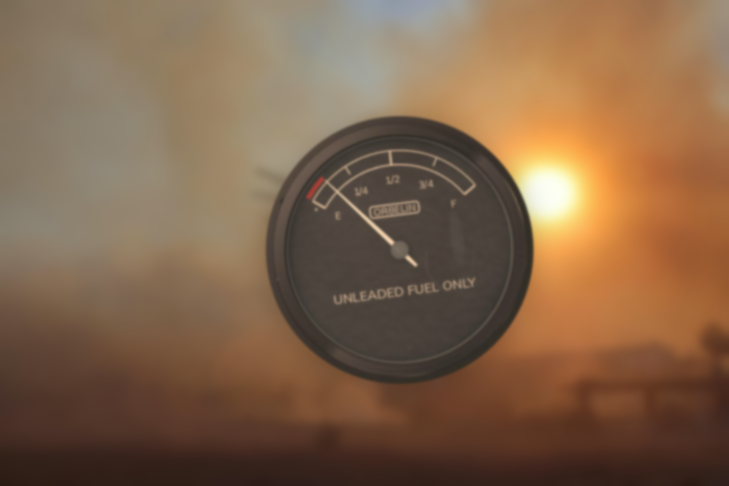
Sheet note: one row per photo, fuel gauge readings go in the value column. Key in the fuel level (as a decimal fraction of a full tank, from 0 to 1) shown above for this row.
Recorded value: 0.125
